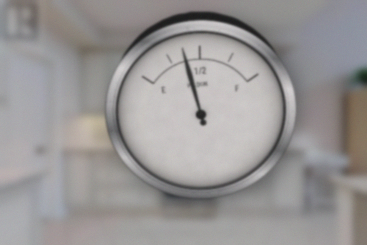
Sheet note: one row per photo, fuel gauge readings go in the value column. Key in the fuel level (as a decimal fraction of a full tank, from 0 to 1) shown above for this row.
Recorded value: 0.375
